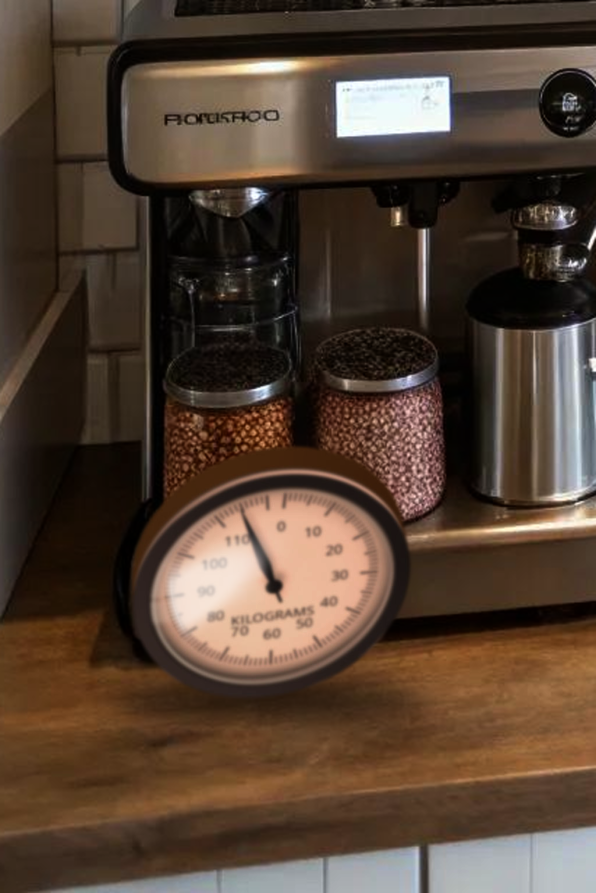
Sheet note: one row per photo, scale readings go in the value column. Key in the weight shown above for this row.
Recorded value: 115 kg
